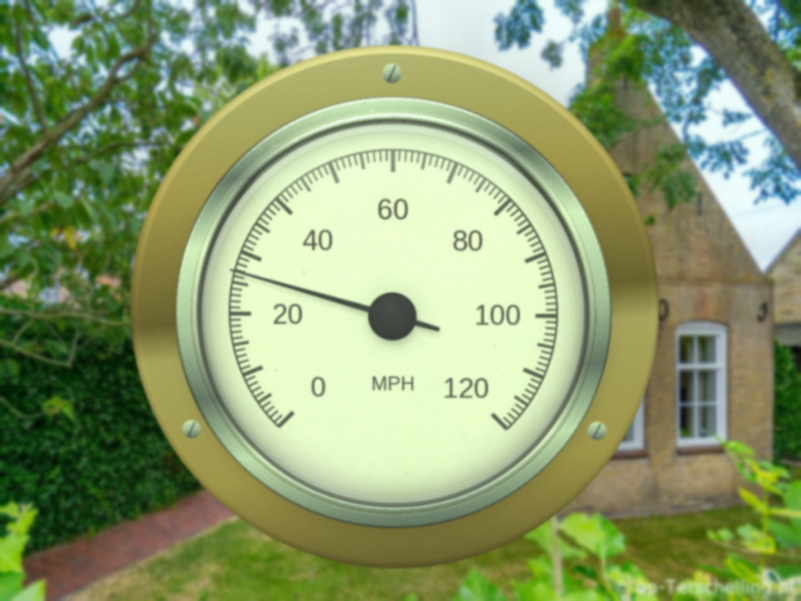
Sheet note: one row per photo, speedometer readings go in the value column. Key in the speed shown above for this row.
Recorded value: 27 mph
